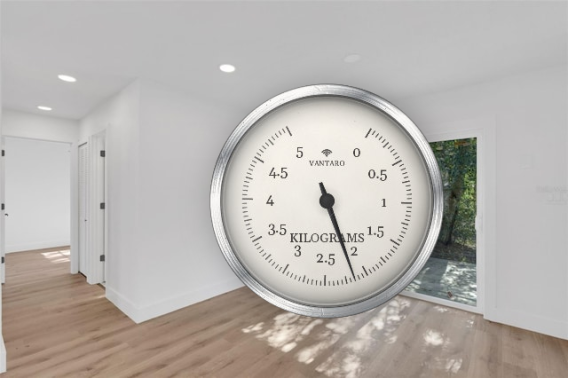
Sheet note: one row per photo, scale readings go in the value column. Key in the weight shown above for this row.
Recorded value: 2.15 kg
